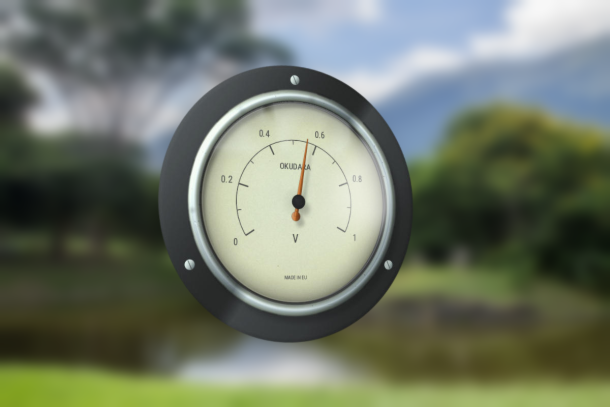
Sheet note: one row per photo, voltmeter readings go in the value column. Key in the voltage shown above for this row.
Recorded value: 0.55 V
